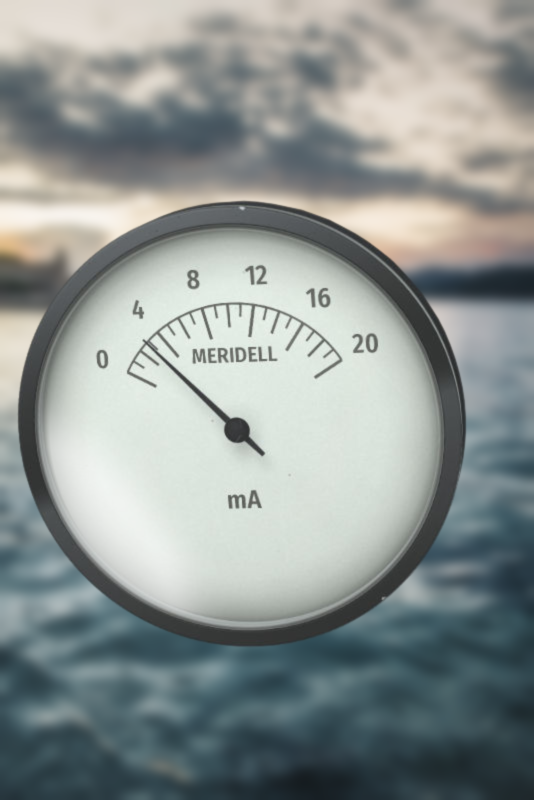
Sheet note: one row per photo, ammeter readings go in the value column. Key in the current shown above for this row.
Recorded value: 3 mA
